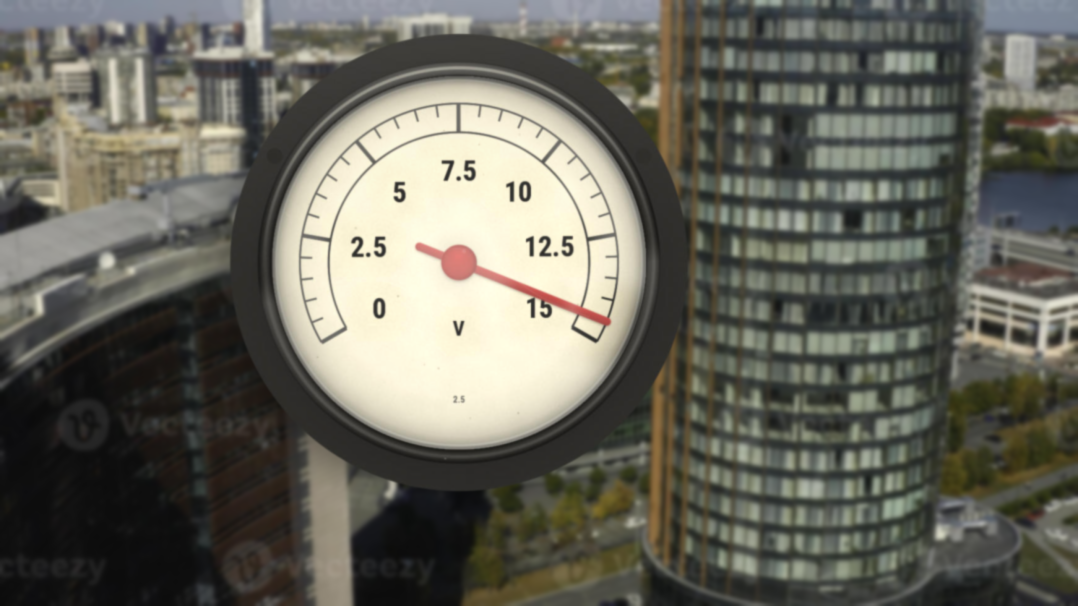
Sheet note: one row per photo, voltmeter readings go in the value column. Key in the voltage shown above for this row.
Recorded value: 14.5 V
